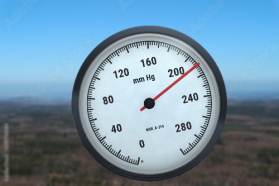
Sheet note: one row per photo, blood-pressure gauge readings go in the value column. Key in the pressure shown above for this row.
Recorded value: 210 mmHg
